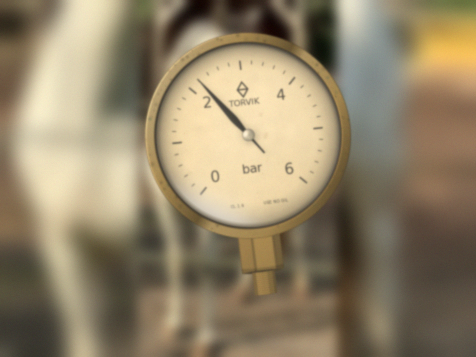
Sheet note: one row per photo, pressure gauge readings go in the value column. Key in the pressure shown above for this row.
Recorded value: 2.2 bar
